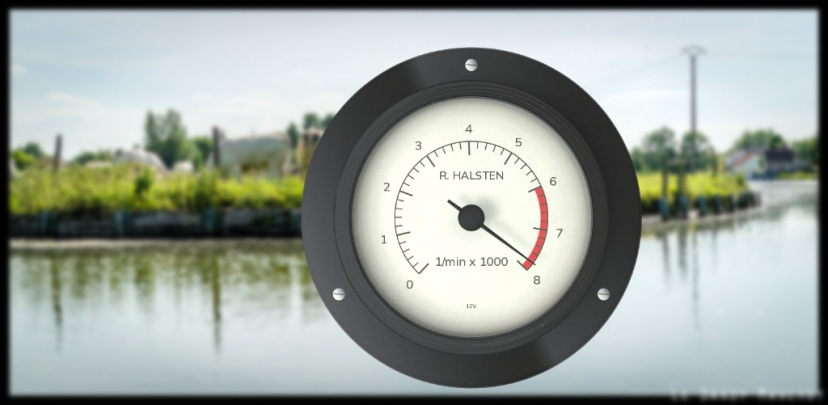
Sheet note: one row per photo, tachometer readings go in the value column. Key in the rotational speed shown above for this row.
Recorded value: 7800 rpm
